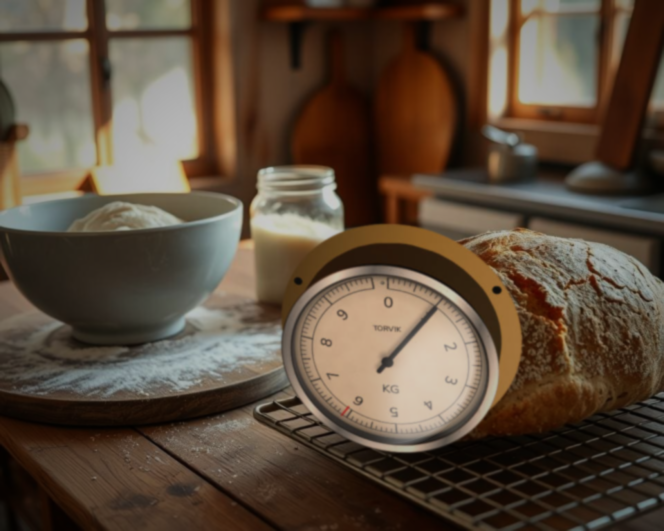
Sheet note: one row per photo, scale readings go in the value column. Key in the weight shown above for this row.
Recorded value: 1 kg
